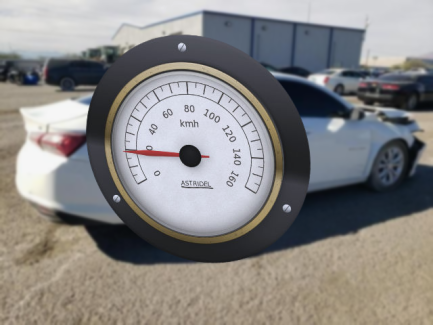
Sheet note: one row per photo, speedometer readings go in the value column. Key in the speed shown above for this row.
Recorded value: 20 km/h
